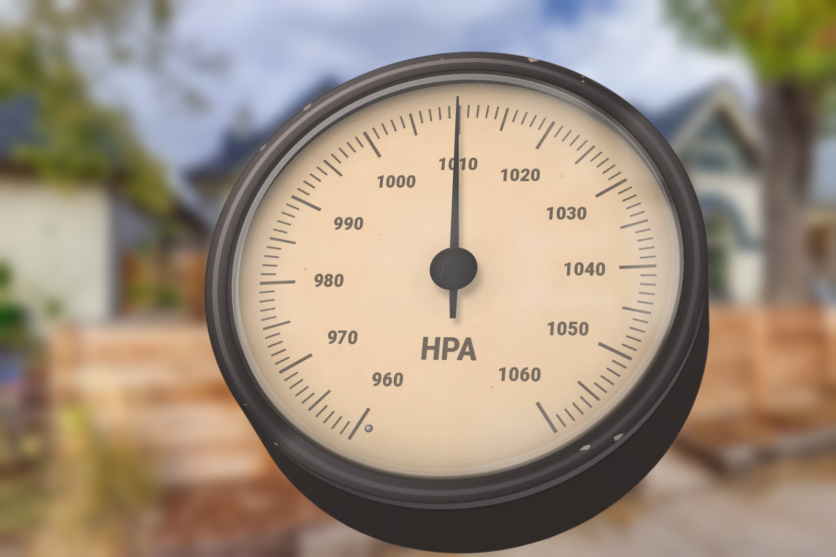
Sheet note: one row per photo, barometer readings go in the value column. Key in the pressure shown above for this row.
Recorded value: 1010 hPa
